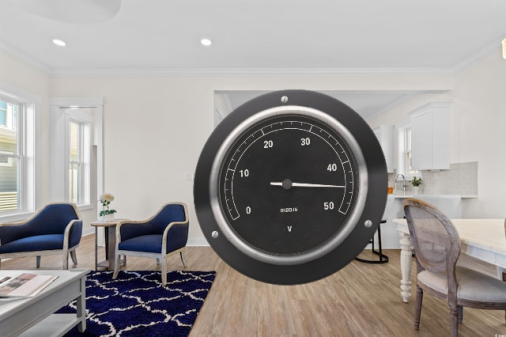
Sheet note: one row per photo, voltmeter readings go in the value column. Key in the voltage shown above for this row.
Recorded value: 45 V
